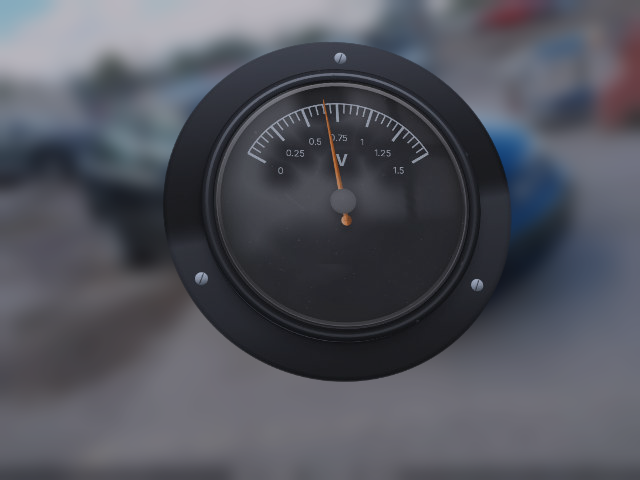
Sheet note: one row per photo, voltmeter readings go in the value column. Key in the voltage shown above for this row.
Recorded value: 0.65 V
